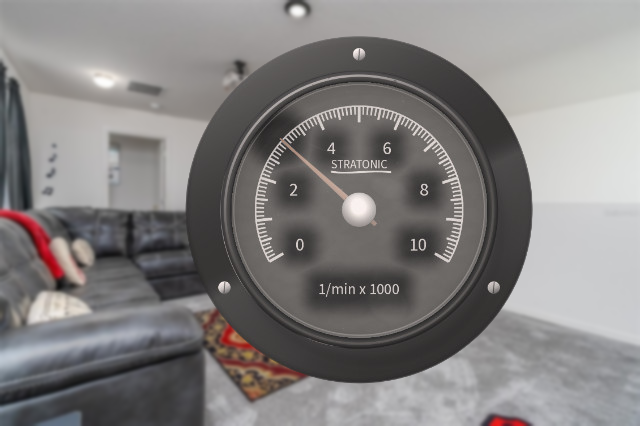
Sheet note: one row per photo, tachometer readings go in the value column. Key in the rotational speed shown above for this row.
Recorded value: 3000 rpm
